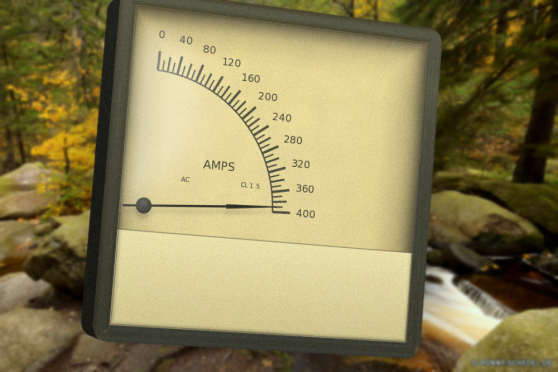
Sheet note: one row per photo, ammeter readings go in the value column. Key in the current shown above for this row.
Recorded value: 390 A
